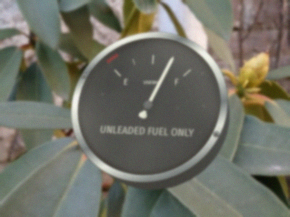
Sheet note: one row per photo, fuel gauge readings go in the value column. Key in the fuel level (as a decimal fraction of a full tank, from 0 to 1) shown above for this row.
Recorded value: 0.75
